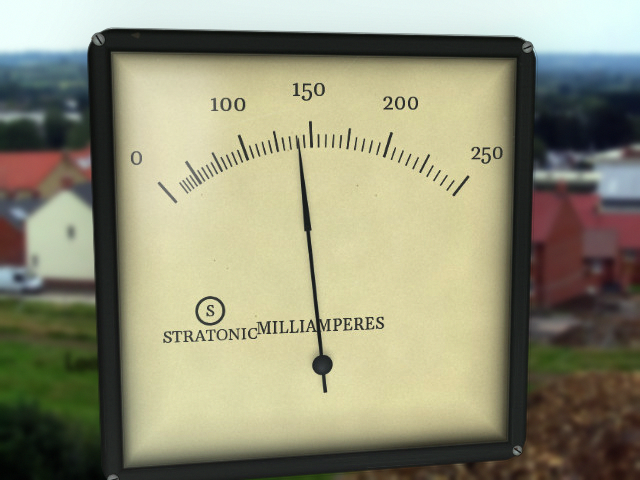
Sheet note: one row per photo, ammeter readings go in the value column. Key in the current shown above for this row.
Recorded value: 140 mA
